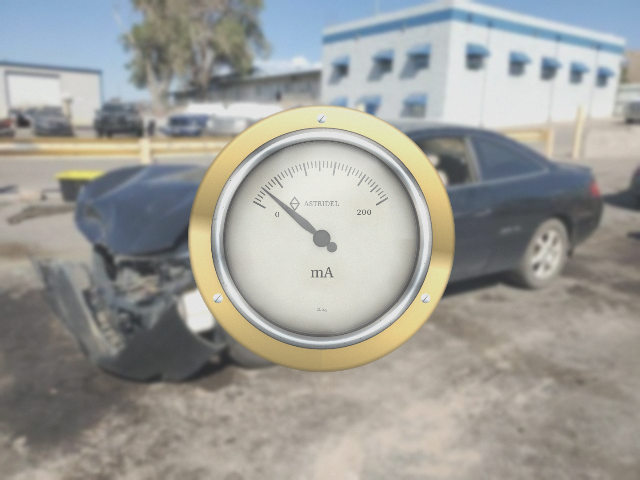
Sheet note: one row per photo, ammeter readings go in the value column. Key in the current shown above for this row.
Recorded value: 20 mA
